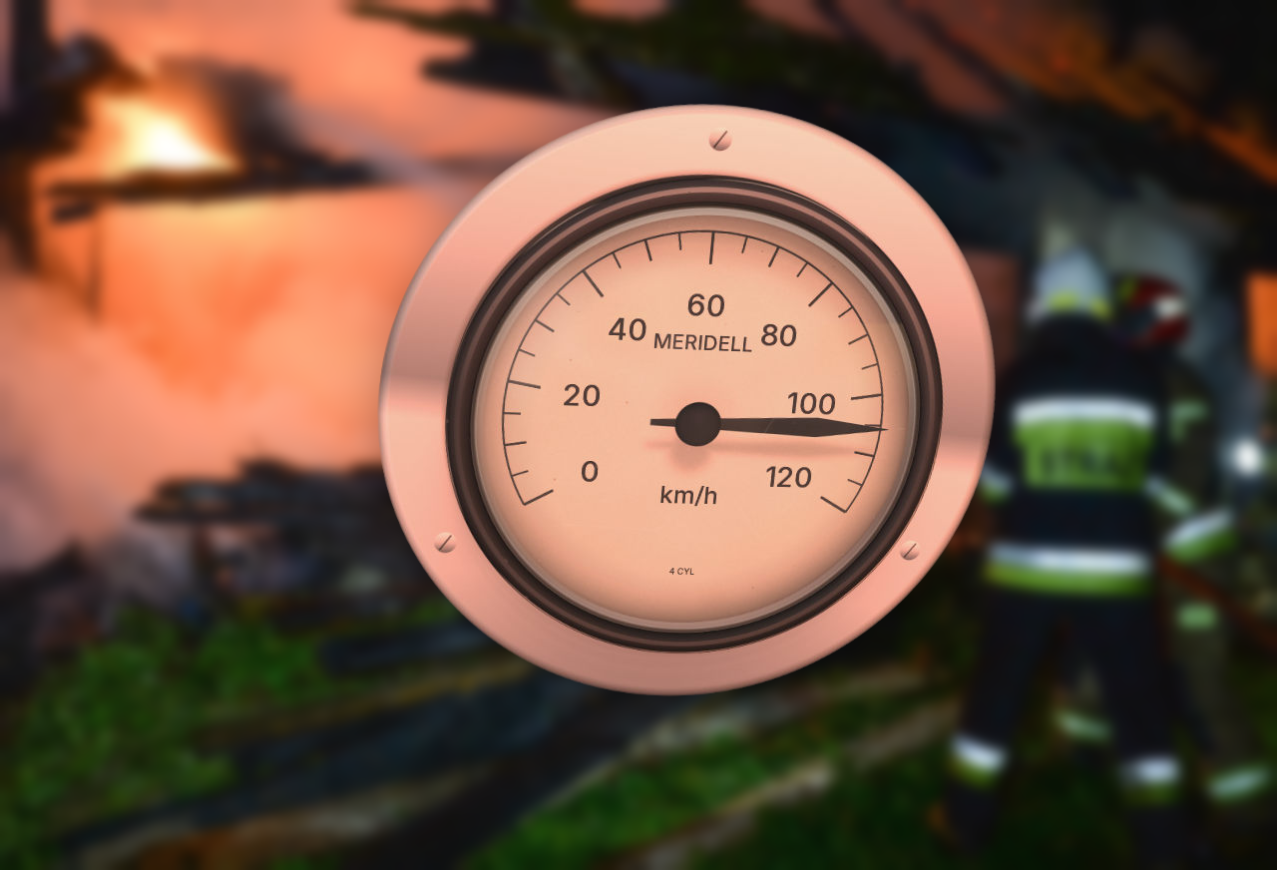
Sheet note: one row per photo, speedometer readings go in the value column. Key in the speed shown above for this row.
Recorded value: 105 km/h
